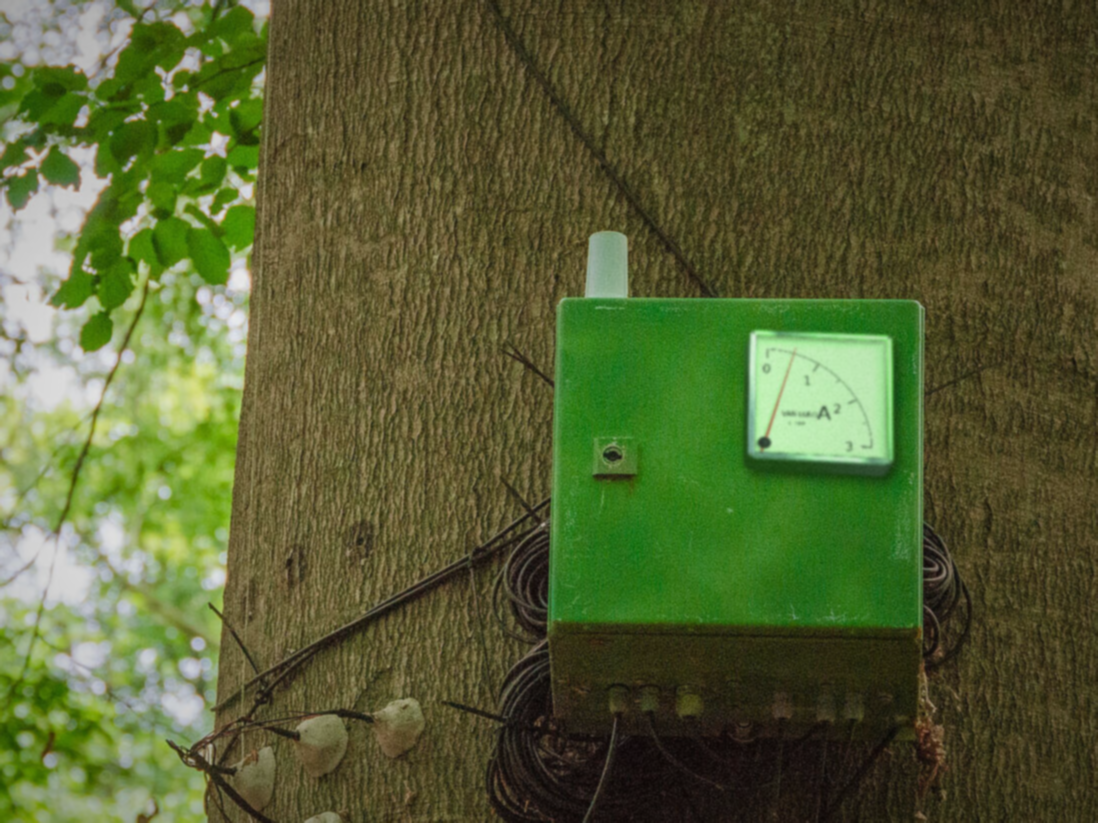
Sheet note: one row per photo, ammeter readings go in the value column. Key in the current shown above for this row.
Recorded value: 0.5 A
